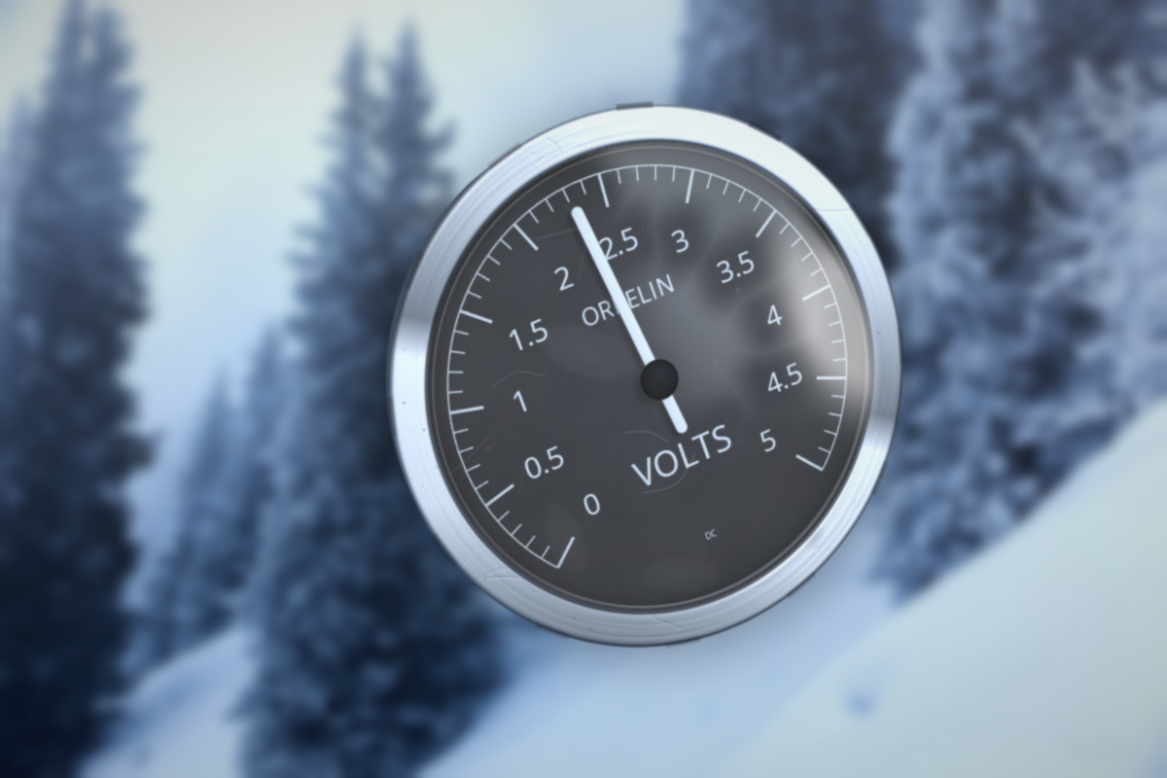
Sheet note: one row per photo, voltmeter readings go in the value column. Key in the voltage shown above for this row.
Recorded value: 2.3 V
